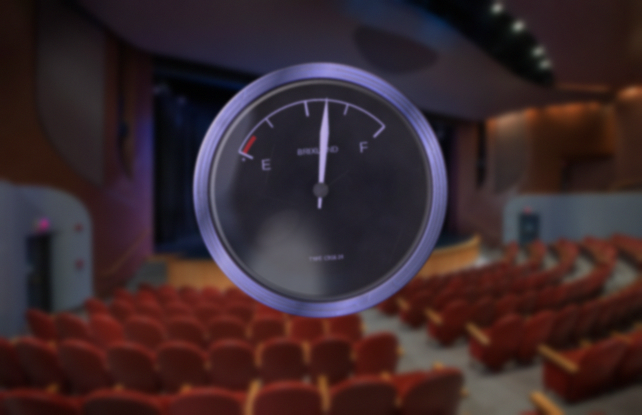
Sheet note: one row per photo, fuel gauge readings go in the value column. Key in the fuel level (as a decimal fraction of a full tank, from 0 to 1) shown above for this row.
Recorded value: 0.625
